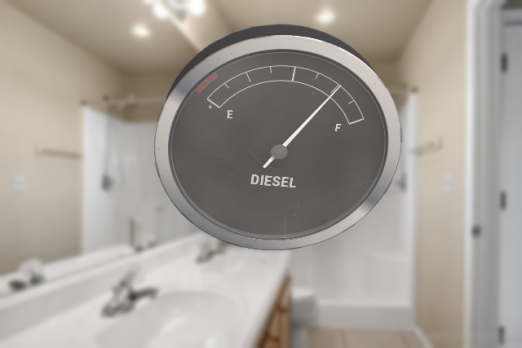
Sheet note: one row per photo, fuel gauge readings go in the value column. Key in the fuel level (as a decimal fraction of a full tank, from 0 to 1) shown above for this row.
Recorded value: 0.75
